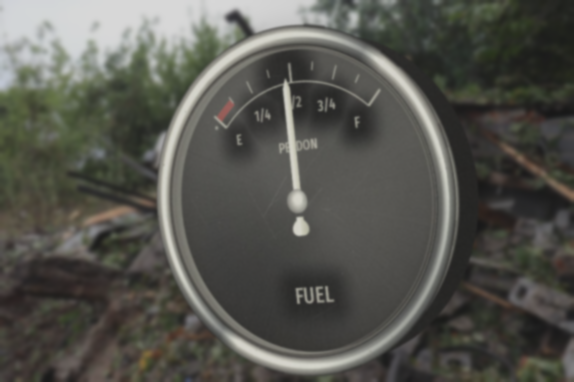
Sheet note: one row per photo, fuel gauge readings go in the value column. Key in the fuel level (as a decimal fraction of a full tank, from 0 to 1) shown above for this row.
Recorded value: 0.5
